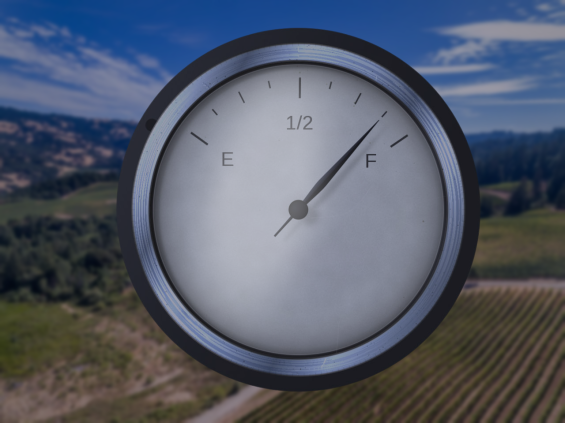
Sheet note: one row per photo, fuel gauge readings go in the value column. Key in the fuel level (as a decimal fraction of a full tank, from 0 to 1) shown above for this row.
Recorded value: 0.875
